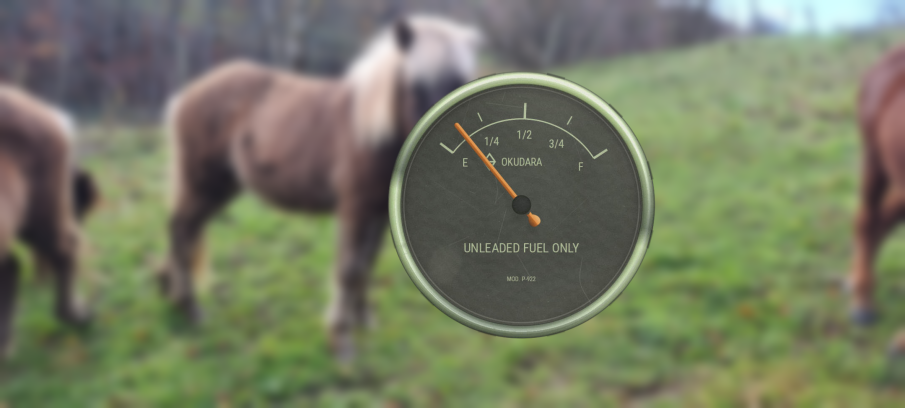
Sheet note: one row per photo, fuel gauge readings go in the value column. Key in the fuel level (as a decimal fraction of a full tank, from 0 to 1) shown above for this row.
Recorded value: 0.125
